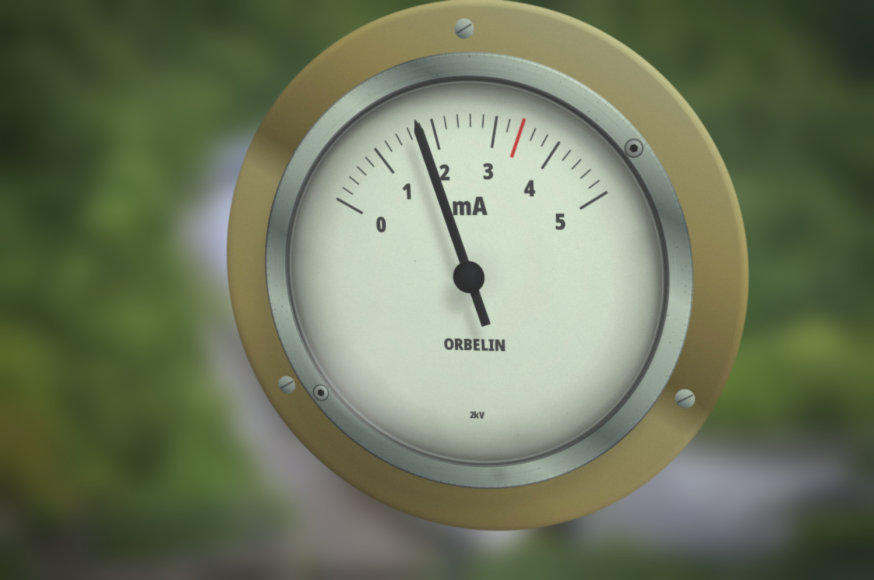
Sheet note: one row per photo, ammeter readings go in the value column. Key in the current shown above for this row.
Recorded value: 1.8 mA
